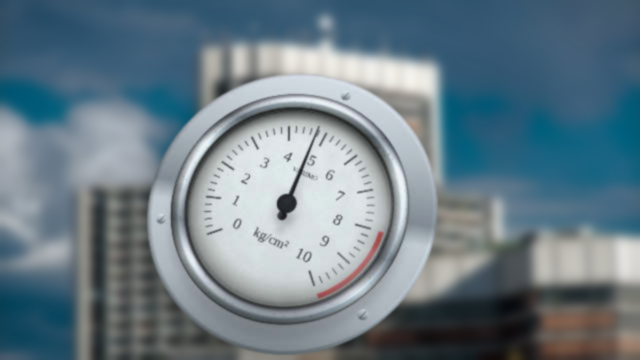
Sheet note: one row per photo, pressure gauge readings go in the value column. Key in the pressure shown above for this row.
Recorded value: 4.8 kg/cm²
